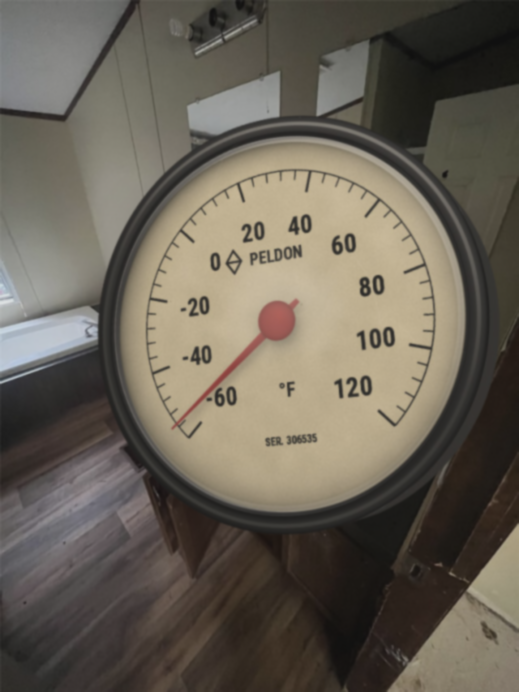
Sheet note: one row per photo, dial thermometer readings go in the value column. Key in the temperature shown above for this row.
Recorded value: -56 °F
